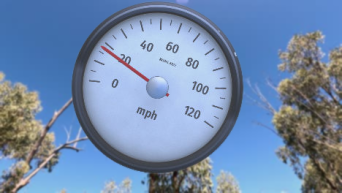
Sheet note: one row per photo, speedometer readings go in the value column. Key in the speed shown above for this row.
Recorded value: 17.5 mph
